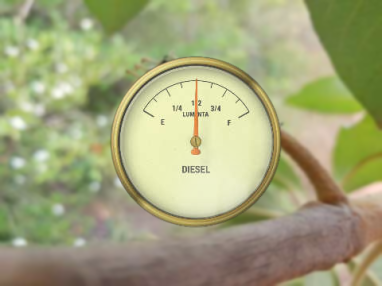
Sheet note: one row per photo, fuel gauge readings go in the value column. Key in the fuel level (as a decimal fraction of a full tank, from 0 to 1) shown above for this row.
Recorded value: 0.5
